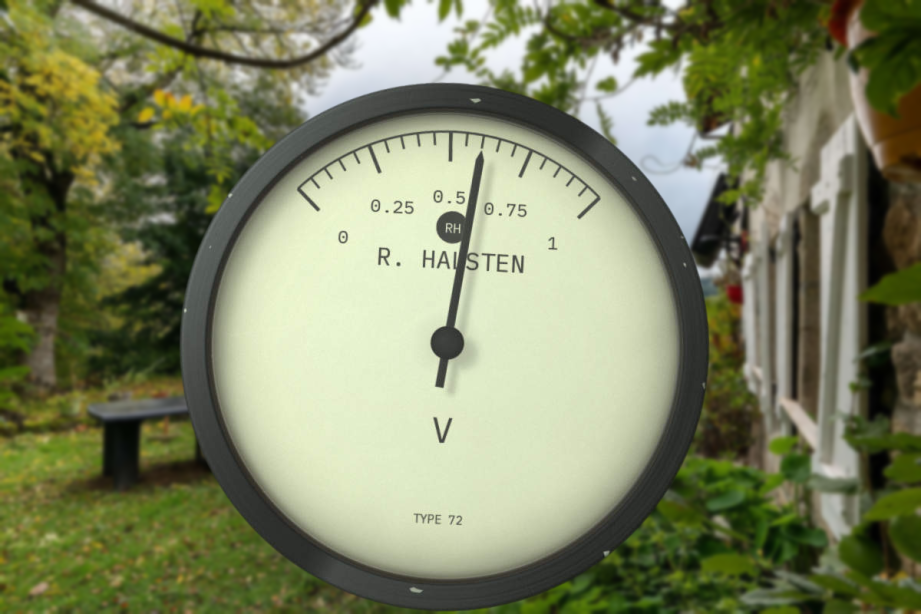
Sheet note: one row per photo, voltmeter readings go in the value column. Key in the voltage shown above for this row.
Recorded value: 0.6 V
